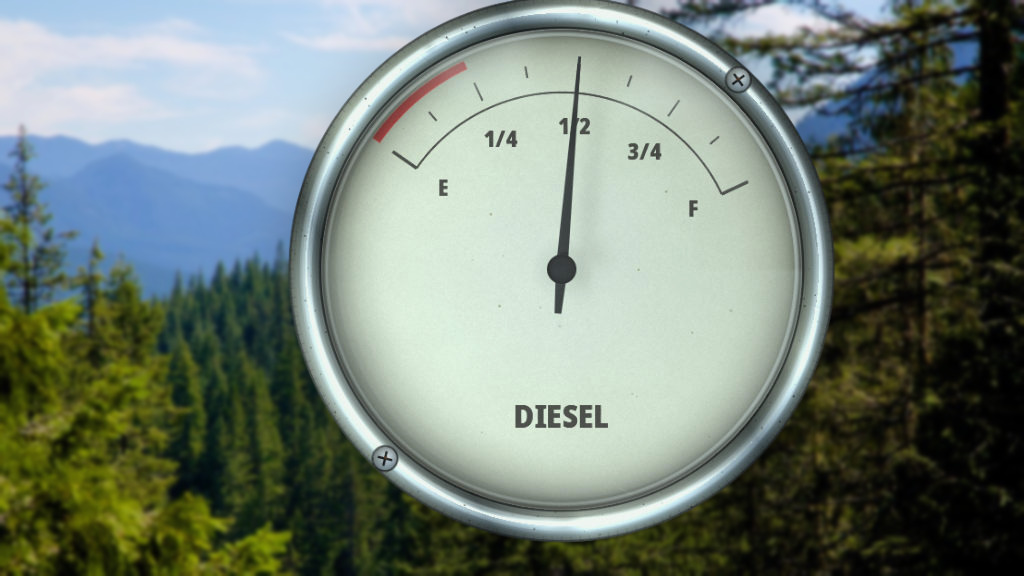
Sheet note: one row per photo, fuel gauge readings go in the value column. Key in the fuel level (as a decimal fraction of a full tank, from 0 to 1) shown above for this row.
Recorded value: 0.5
